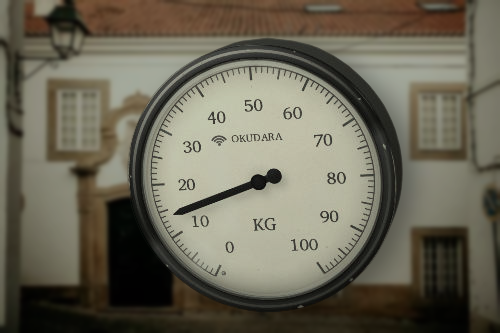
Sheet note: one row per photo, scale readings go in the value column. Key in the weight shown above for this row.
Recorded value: 14 kg
